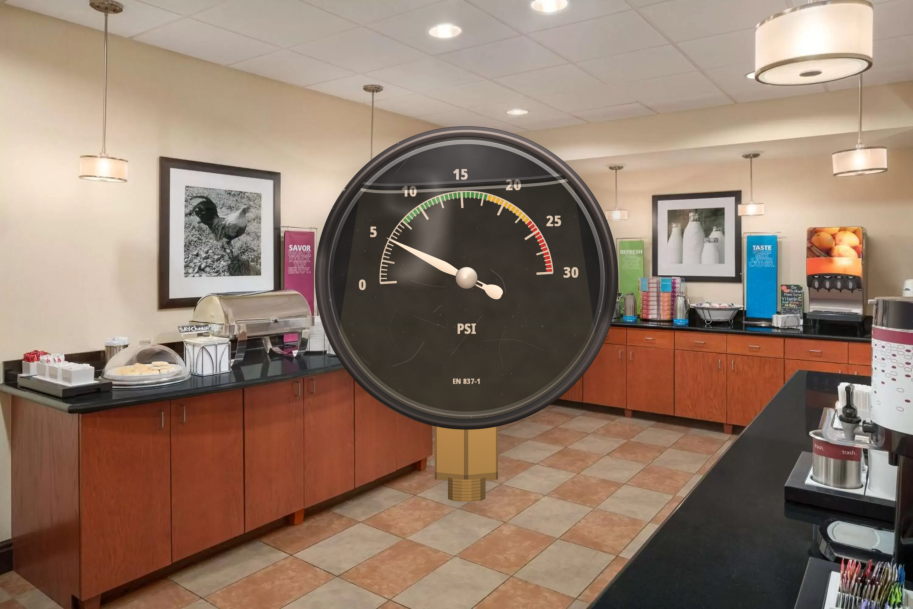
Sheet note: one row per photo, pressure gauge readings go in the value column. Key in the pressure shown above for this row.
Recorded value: 5 psi
